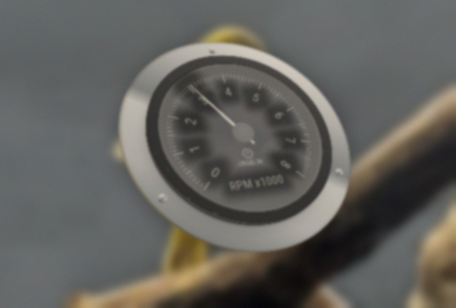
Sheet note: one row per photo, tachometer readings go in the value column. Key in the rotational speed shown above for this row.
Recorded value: 3000 rpm
